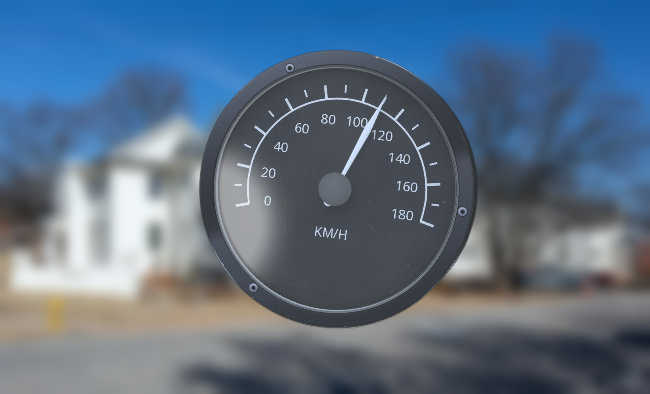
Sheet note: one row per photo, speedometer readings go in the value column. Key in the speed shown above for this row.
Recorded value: 110 km/h
